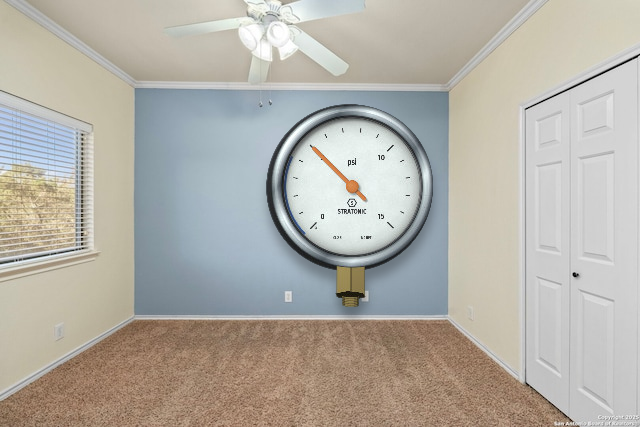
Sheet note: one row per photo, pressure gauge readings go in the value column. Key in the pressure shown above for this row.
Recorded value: 5 psi
